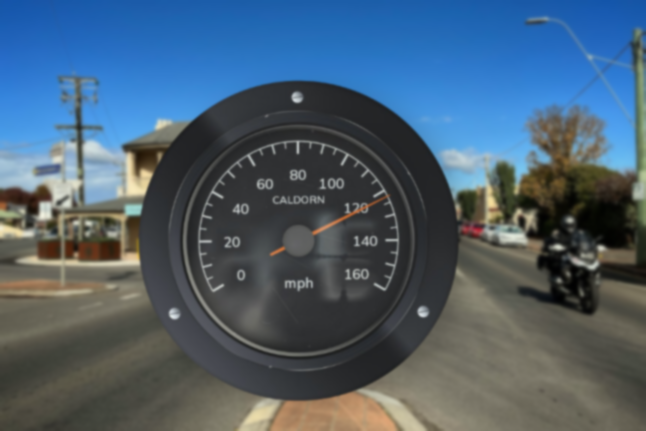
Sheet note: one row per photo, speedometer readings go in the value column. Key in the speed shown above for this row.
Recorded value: 122.5 mph
